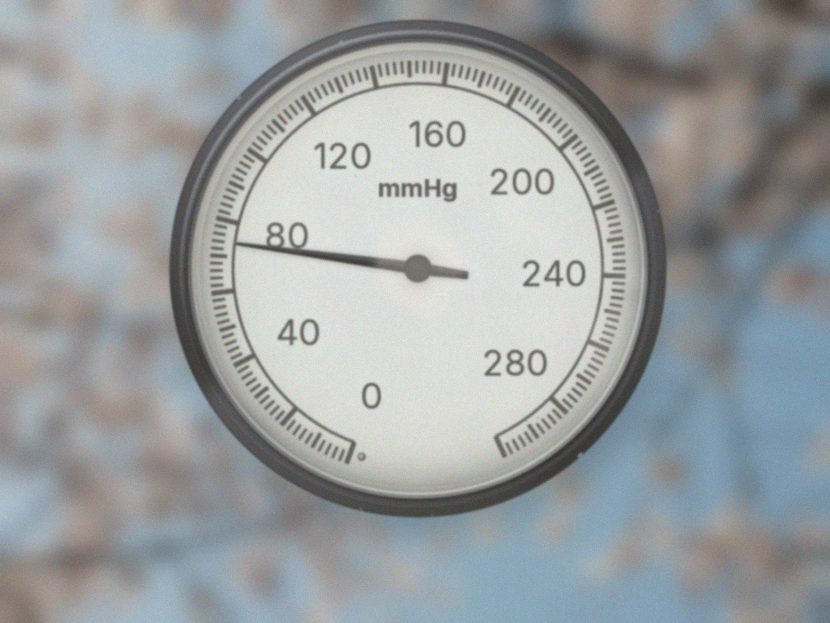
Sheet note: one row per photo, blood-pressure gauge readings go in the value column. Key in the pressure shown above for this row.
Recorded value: 74 mmHg
